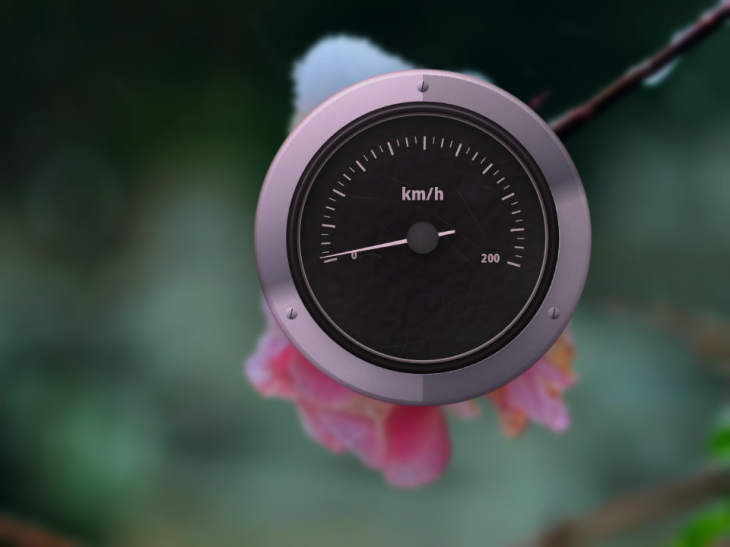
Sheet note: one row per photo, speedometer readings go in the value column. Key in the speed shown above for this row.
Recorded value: 2.5 km/h
